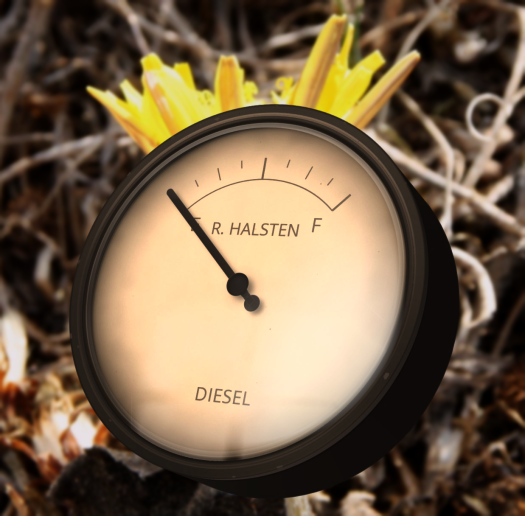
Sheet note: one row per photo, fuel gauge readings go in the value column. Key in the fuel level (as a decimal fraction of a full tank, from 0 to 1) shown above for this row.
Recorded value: 0
